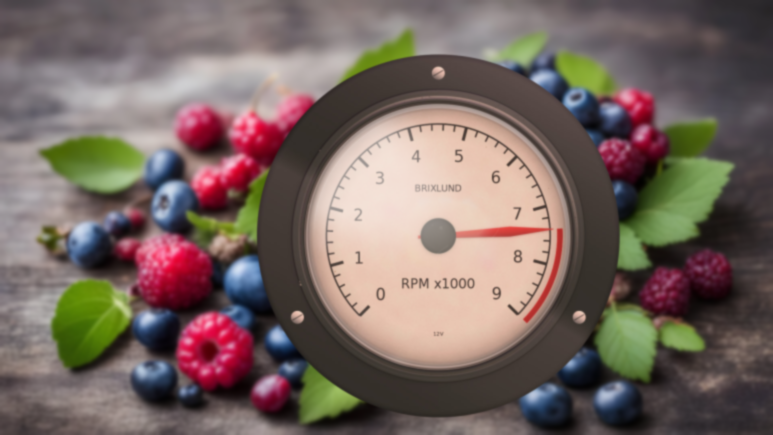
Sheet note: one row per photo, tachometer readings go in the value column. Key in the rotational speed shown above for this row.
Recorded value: 7400 rpm
